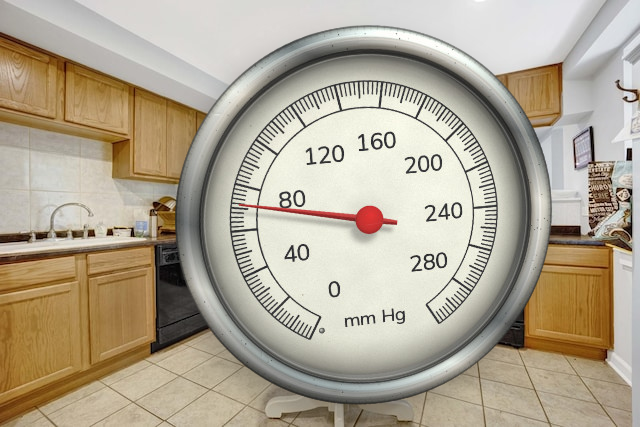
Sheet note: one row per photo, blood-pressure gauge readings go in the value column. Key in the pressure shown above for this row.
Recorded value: 72 mmHg
